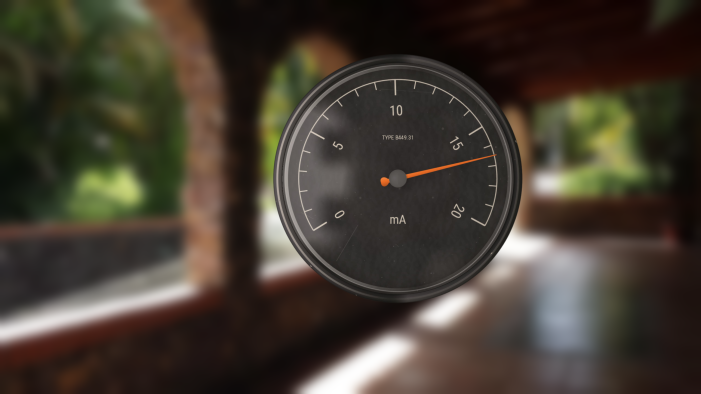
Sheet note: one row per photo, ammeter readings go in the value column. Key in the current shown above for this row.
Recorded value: 16.5 mA
